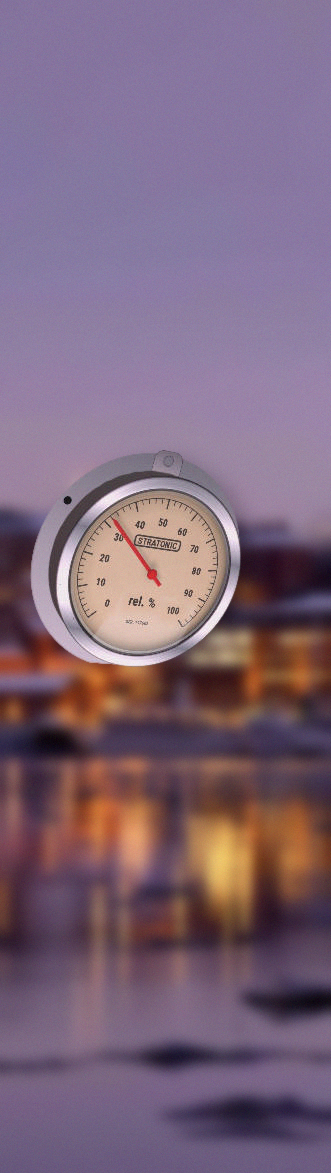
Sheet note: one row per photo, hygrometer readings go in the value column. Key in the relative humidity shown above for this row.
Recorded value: 32 %
